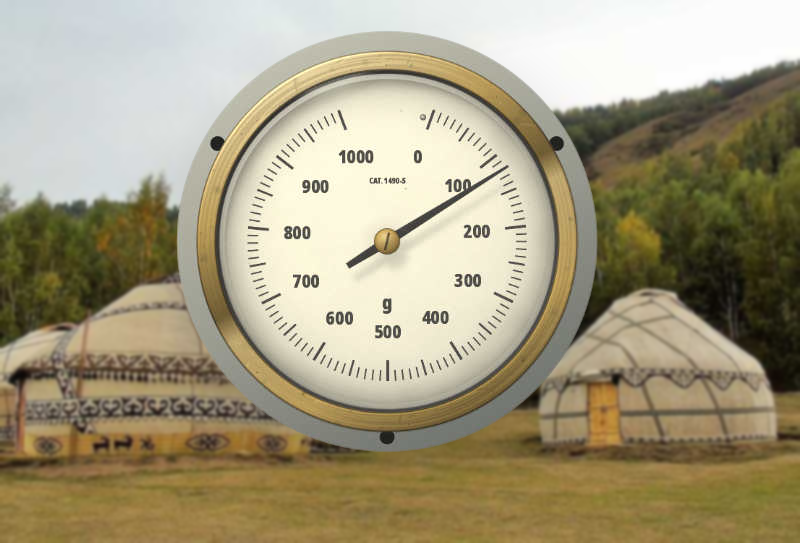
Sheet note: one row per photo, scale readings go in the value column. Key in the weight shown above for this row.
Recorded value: 120 g
